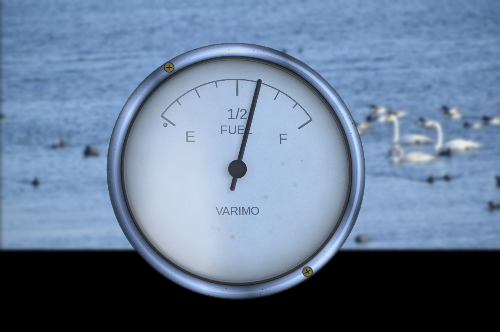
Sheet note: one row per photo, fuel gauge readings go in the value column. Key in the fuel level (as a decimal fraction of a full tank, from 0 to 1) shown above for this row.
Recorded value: 0.625
